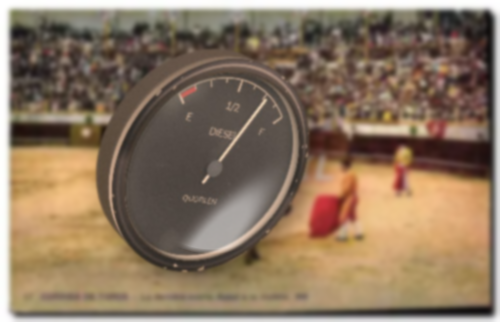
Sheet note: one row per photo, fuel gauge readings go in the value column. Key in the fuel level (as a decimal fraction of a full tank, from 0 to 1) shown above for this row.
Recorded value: 0.75
